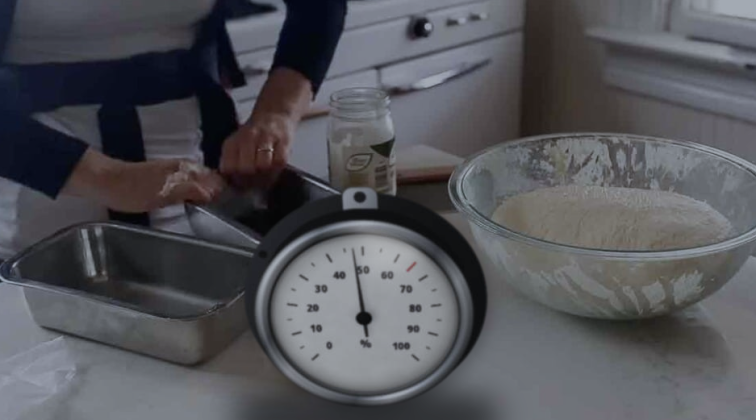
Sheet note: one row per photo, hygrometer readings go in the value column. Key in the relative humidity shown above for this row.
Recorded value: 47.5 %
